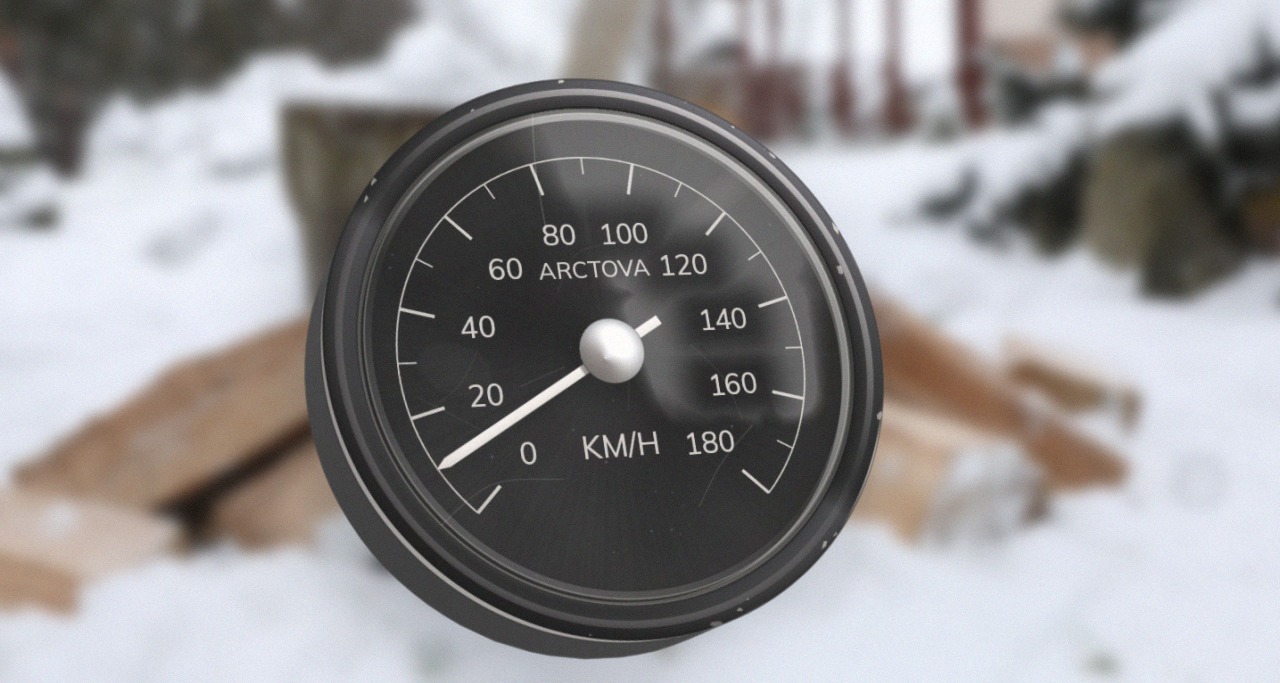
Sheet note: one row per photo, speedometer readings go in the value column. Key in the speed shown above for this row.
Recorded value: 10 km/h
